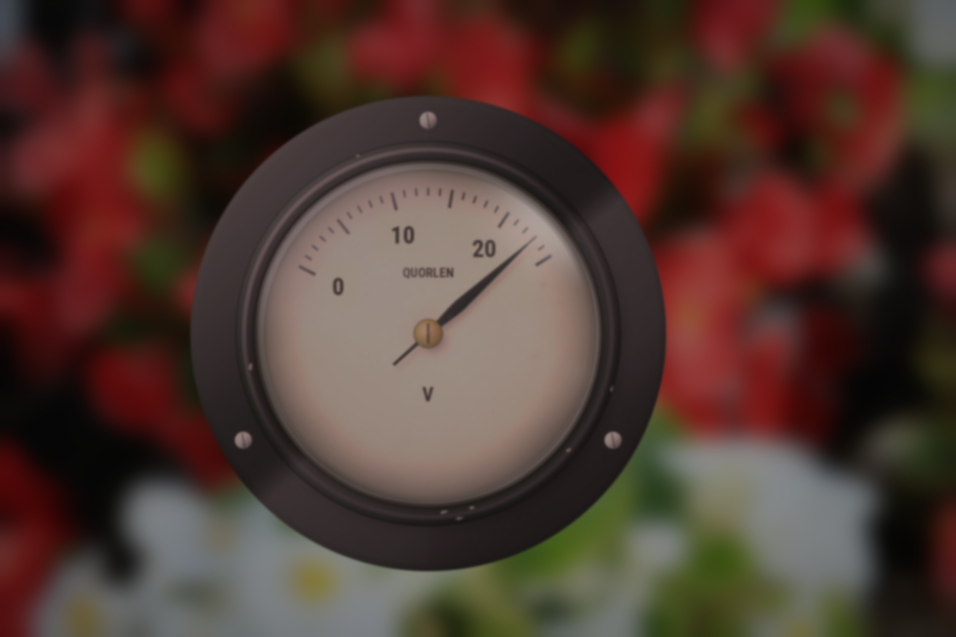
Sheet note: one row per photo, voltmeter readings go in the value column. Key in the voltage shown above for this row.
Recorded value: 23 V
